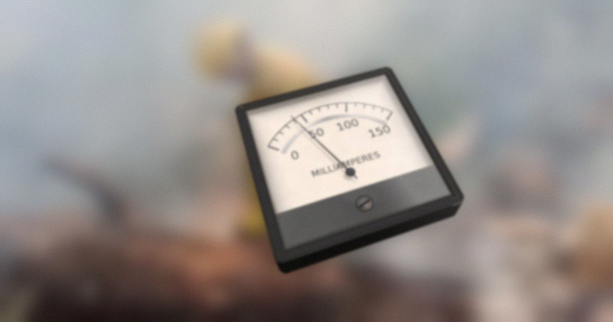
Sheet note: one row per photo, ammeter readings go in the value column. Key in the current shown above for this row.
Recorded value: 40 mA
